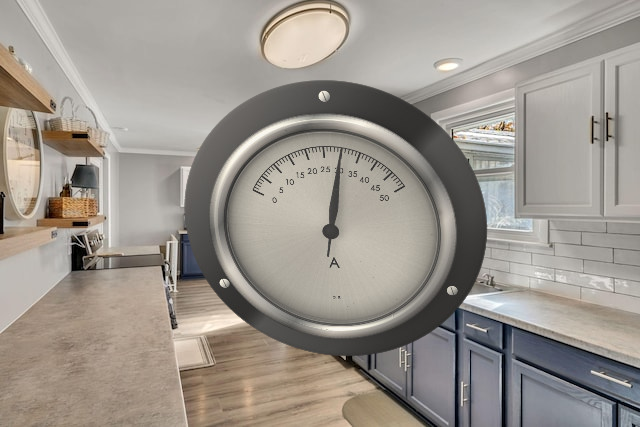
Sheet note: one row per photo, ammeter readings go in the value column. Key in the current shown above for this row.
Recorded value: 30 A
